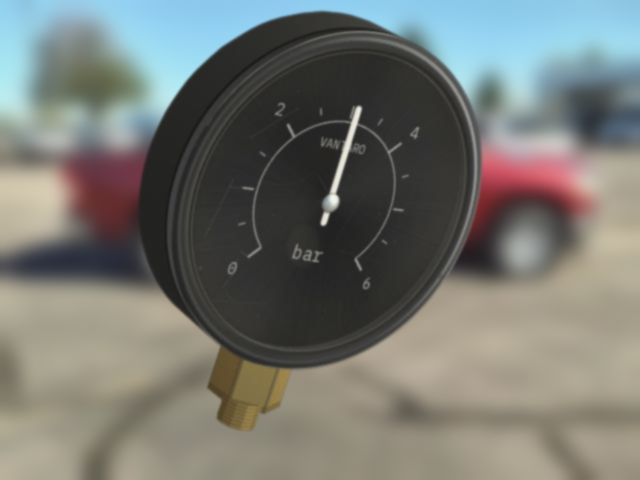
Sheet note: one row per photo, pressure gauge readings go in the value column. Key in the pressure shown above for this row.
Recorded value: 3 bar
